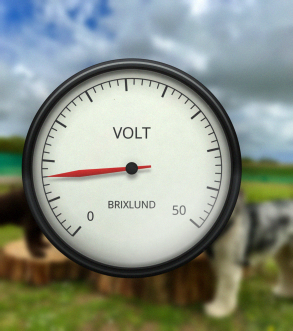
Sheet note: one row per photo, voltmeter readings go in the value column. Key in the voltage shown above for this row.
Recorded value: 8 V
